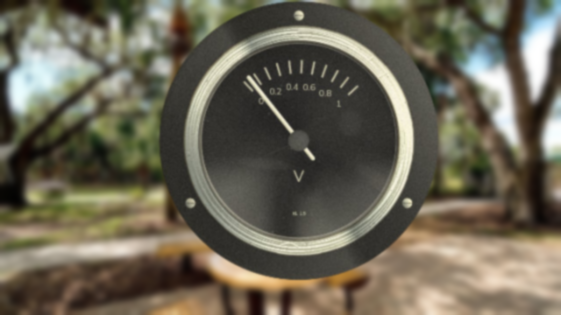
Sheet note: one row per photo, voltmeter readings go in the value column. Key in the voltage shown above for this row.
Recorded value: 0.05 V
